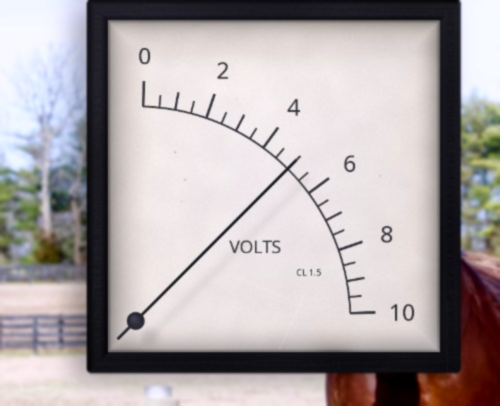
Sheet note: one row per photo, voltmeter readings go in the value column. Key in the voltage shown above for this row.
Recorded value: 5 V
